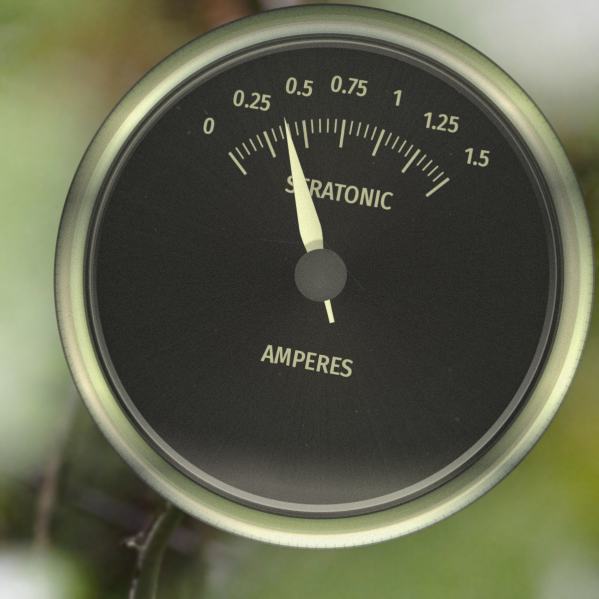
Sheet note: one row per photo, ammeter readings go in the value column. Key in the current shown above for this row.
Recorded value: 0.4 A
